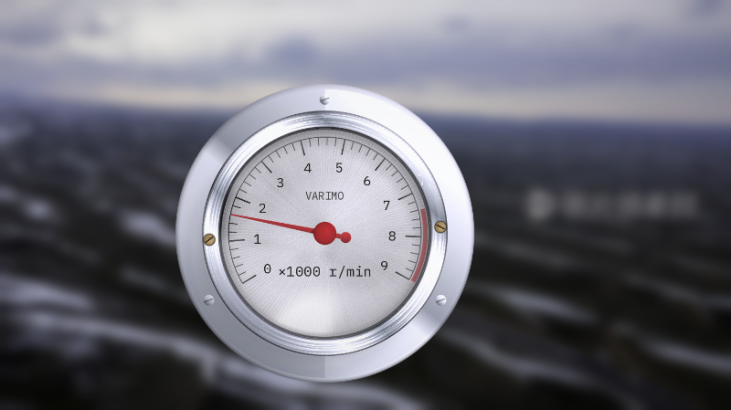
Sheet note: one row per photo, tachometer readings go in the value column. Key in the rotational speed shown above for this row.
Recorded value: 1600 rpm
